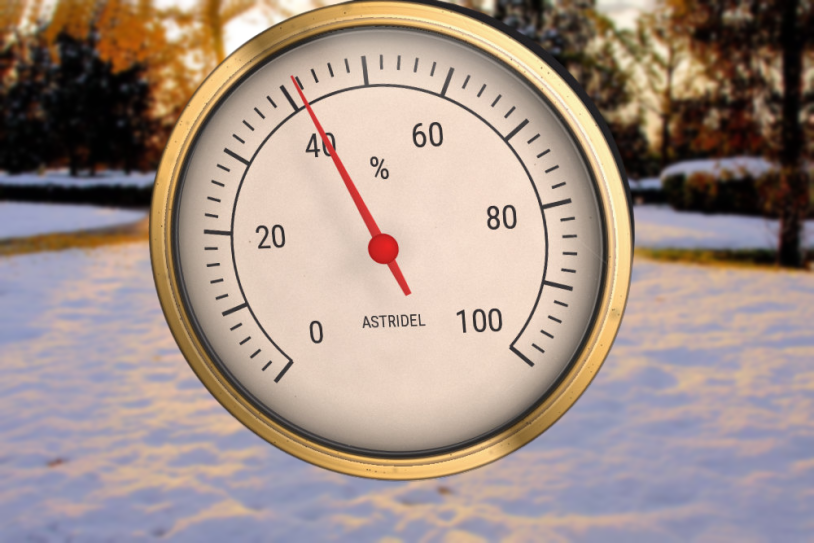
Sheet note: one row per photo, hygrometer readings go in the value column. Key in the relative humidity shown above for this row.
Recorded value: 42 %
